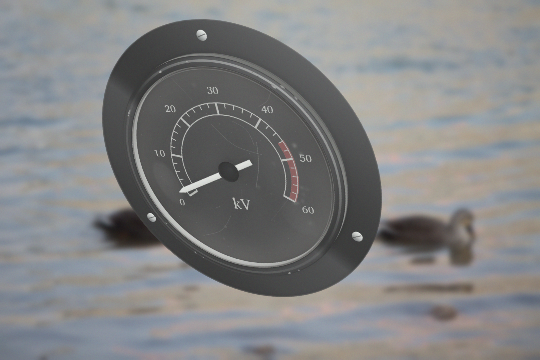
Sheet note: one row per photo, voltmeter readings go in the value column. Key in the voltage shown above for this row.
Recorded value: 2 kV
